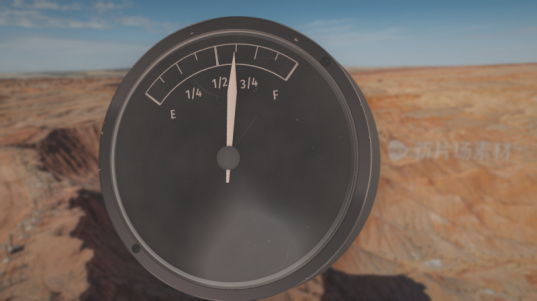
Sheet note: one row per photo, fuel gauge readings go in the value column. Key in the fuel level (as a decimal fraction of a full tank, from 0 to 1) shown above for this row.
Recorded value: 0.625
